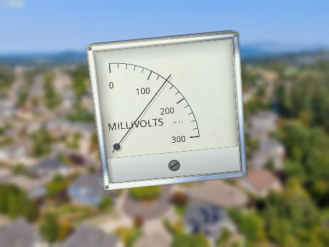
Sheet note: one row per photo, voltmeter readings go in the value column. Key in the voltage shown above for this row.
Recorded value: 140 mV
